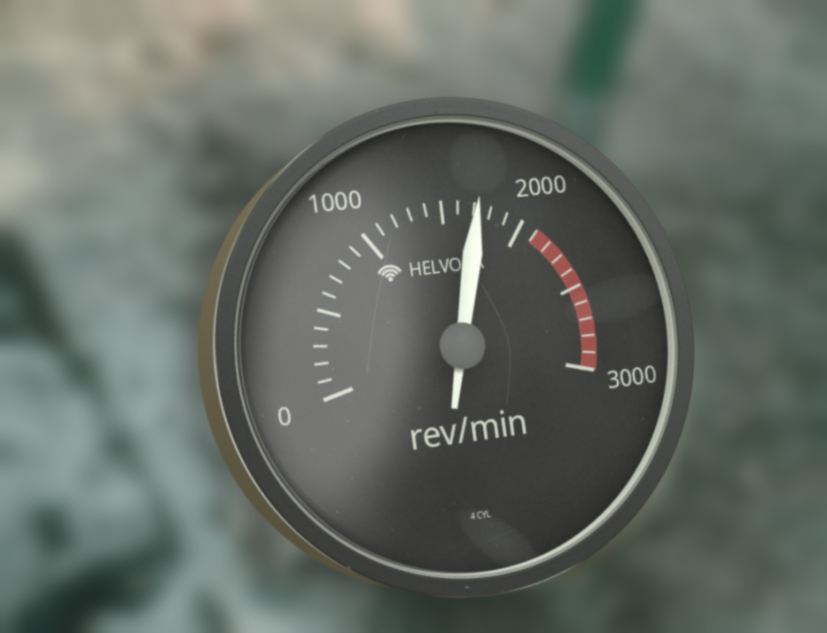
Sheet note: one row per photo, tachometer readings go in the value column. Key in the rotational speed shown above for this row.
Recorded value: 1700 rpm
